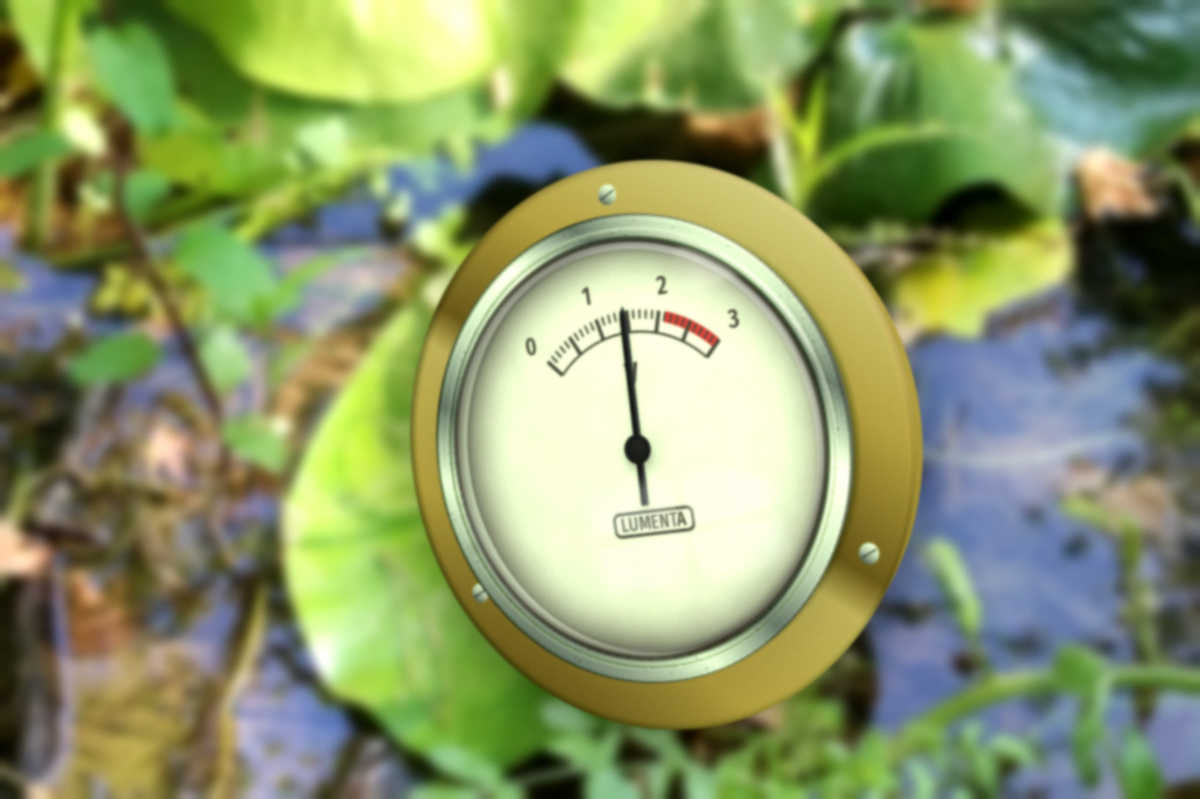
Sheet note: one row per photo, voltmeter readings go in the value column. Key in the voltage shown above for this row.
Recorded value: 1.5 V
